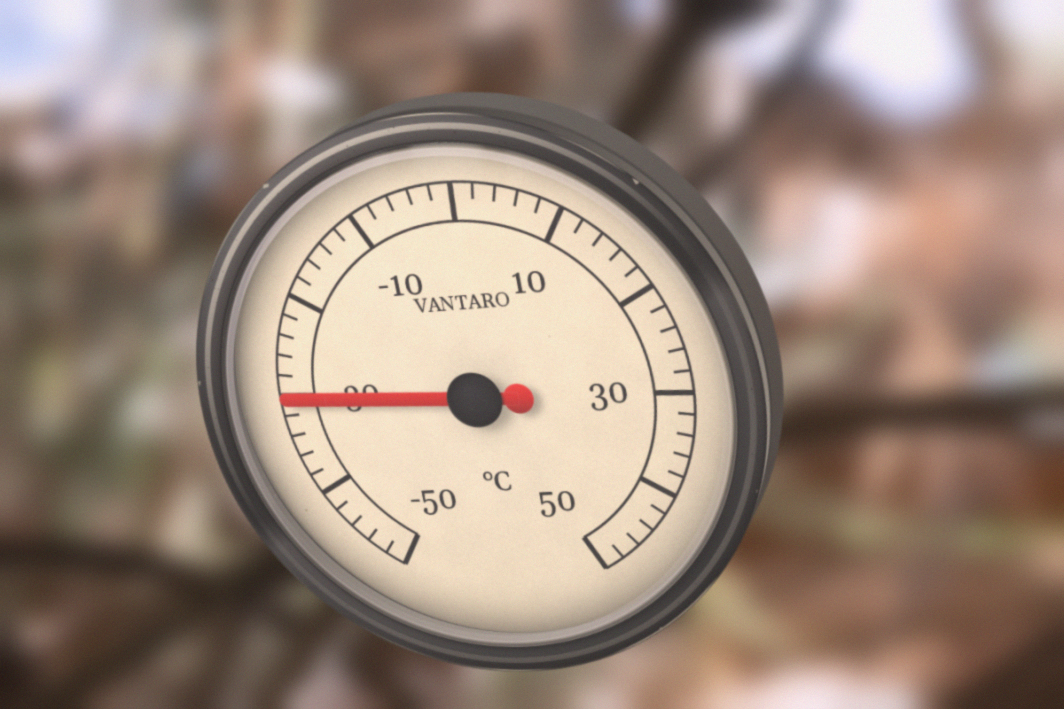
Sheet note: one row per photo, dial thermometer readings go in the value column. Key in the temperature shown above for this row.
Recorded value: -30 °C
